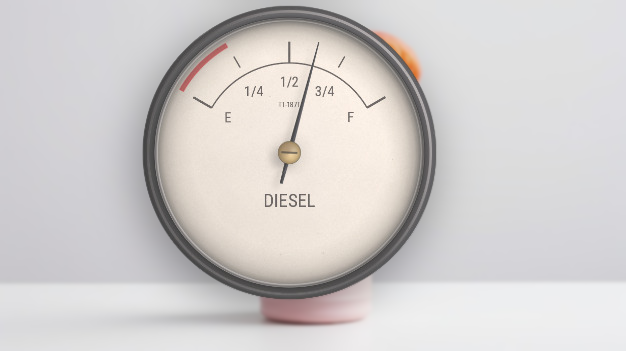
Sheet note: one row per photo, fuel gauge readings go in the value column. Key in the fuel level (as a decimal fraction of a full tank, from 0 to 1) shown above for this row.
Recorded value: 0.625
